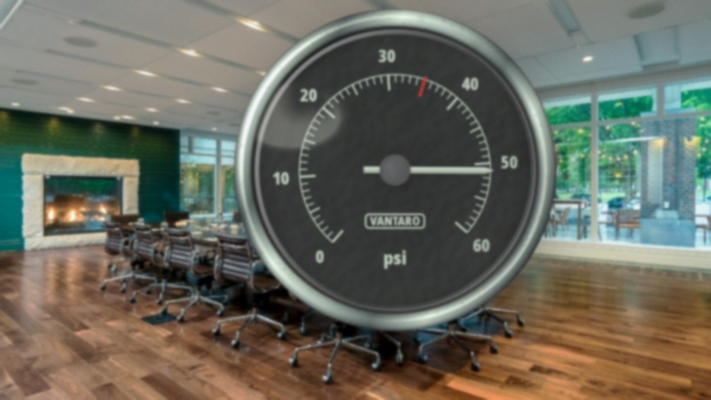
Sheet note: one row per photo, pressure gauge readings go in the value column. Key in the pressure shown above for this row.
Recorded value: 51 psi
